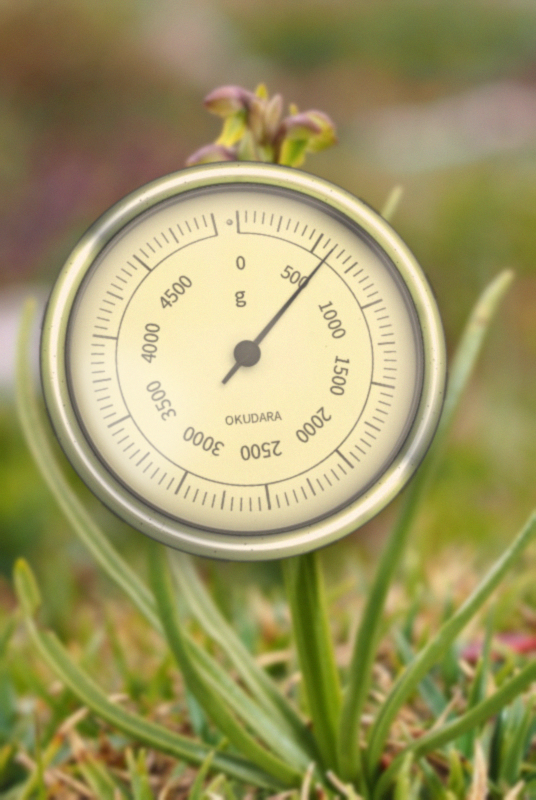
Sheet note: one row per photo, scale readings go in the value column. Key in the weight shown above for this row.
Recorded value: 600 g
